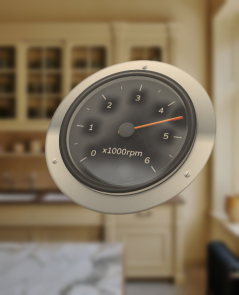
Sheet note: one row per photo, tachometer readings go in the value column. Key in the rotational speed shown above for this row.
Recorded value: 4500 rpm
